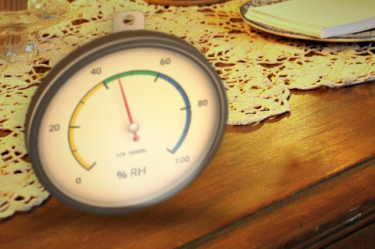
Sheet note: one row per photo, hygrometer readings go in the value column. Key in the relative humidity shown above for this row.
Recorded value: 45 %
